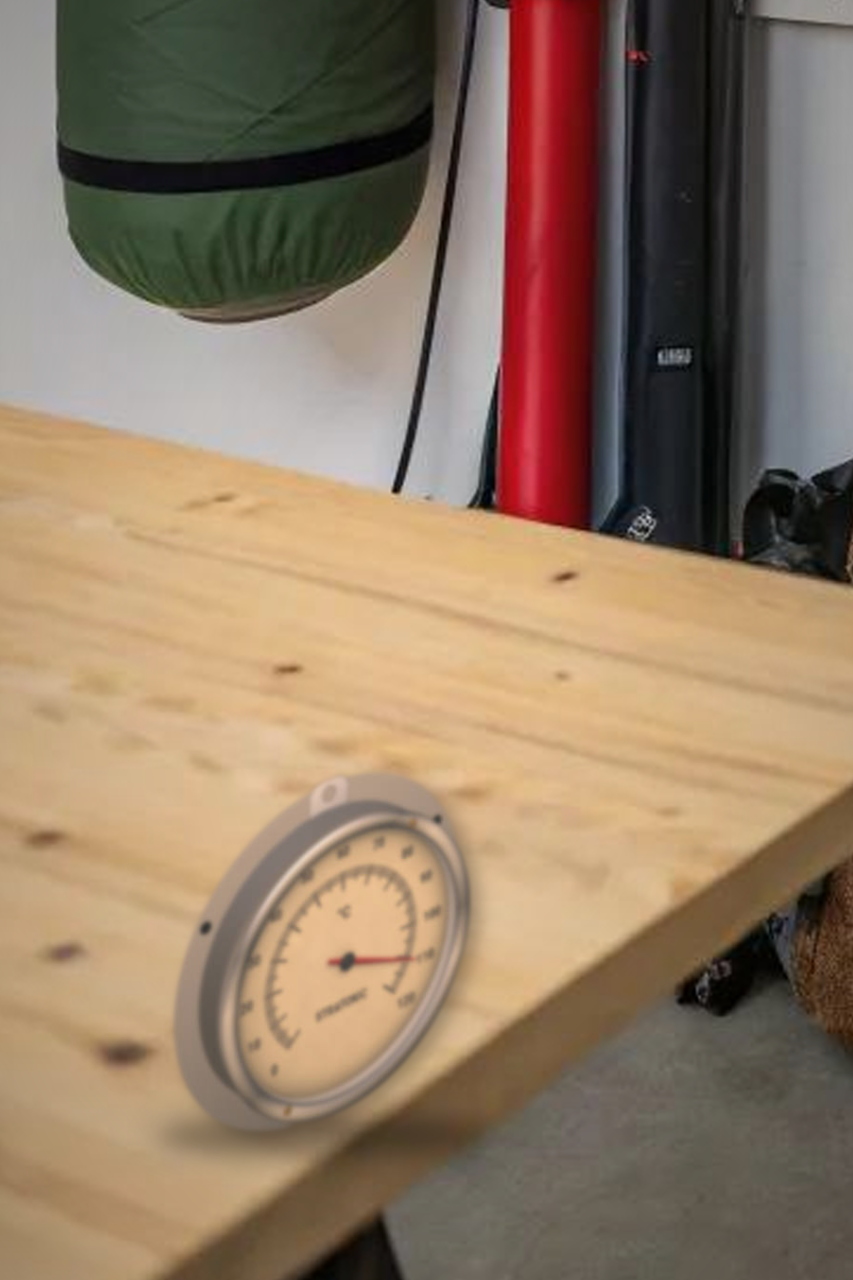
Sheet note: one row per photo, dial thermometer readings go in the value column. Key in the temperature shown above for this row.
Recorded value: 110 °C
